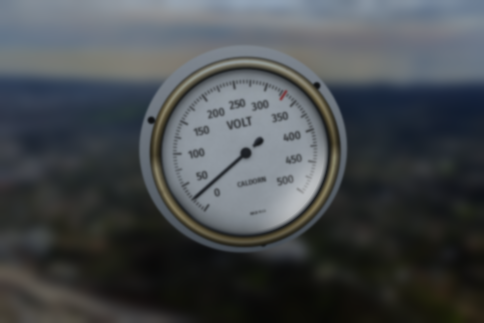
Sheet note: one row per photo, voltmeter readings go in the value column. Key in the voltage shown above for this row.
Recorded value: 25 V
